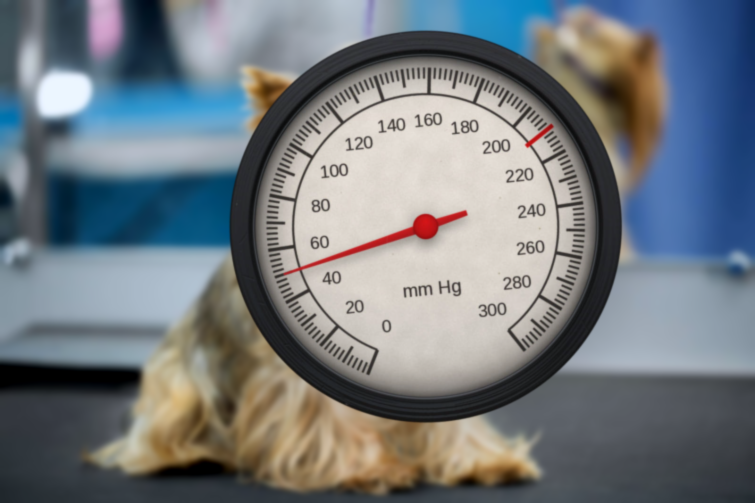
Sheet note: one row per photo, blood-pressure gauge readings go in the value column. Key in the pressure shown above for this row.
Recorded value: 50 mmHg
